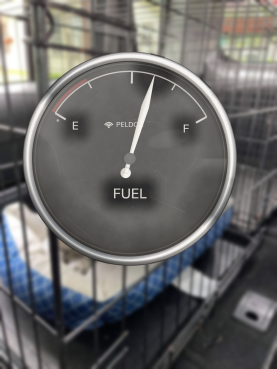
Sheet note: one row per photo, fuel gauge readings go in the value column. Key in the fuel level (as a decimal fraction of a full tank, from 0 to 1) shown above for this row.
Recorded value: 0.625
